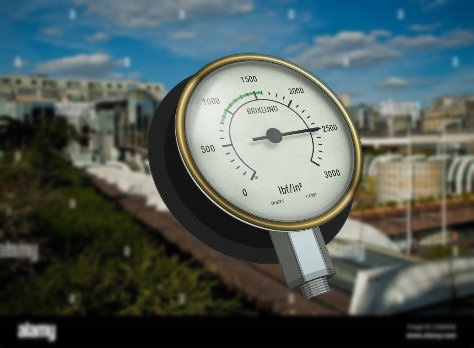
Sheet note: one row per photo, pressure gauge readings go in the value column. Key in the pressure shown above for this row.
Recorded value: 2500 psi
